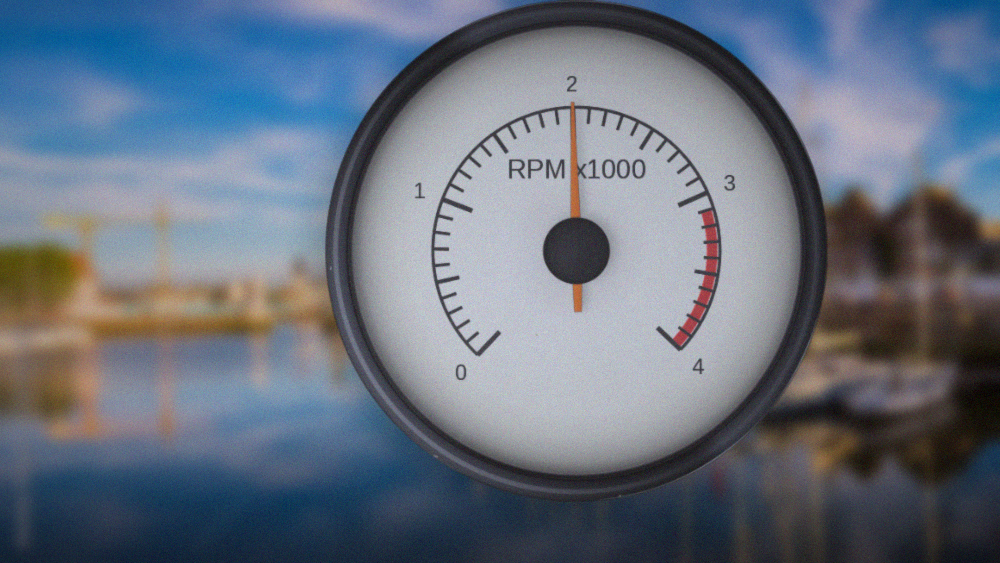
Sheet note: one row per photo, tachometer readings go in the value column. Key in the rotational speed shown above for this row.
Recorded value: 2000 rpm
